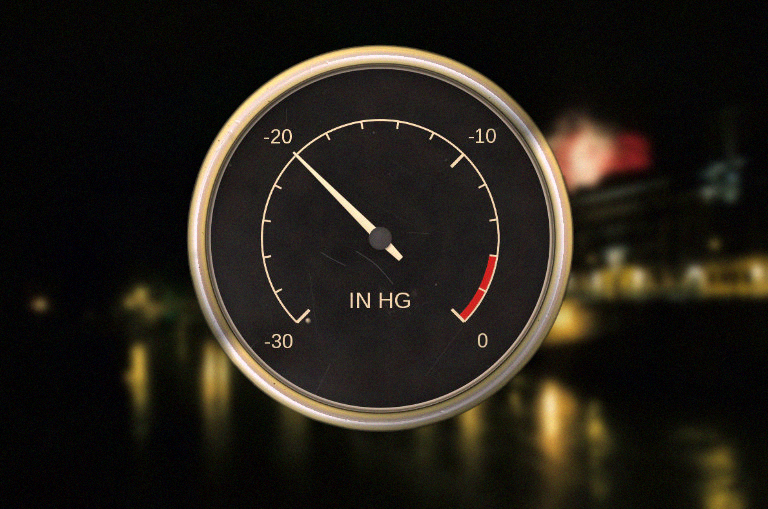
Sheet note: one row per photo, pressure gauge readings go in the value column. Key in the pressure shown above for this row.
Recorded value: -20 inHg
